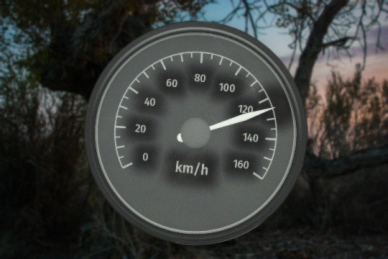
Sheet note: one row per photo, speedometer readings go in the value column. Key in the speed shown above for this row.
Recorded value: 125 km/h
